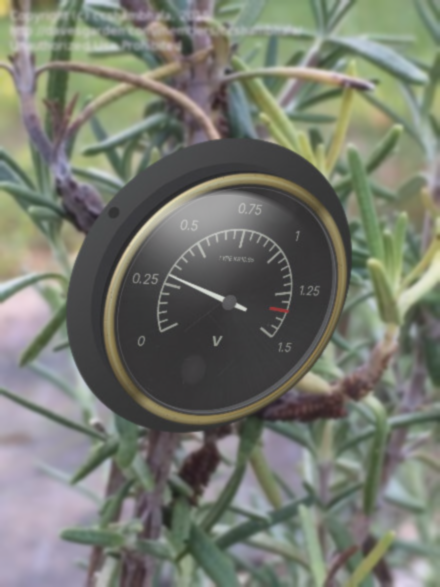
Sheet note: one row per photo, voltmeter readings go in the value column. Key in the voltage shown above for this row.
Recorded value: 0.3 V
